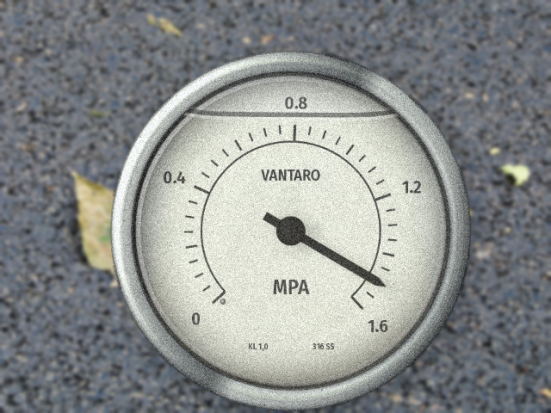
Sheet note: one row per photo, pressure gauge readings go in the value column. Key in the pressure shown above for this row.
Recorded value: 1.5 MPa
